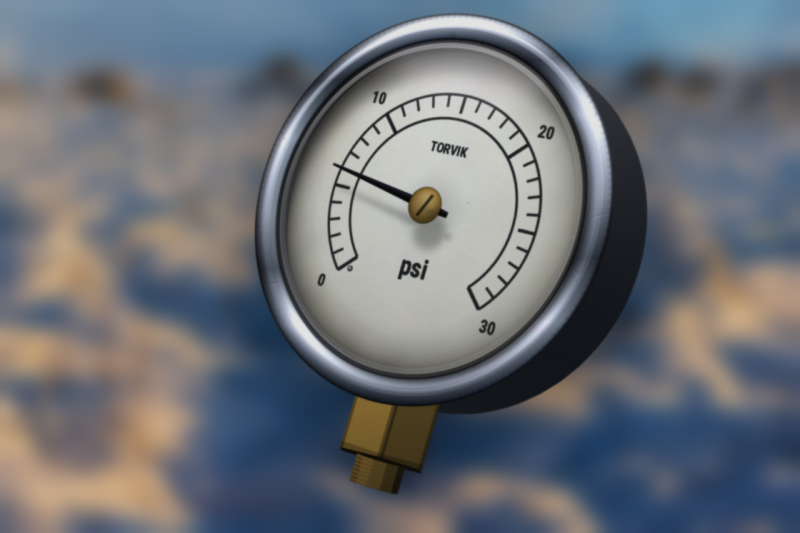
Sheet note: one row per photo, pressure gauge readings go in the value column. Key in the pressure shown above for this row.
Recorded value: 6 psi
